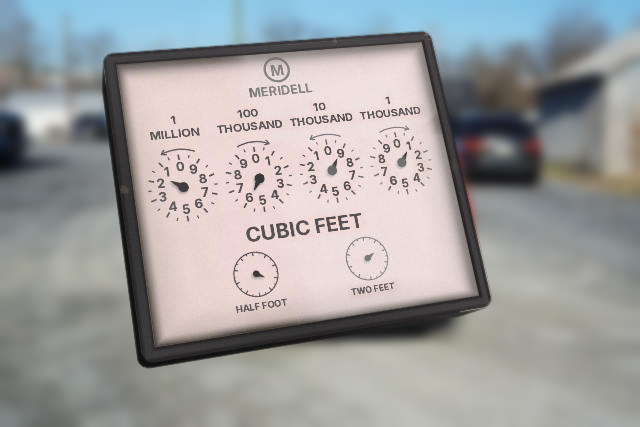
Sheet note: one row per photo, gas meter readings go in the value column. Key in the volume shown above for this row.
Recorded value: 159100 ft³
